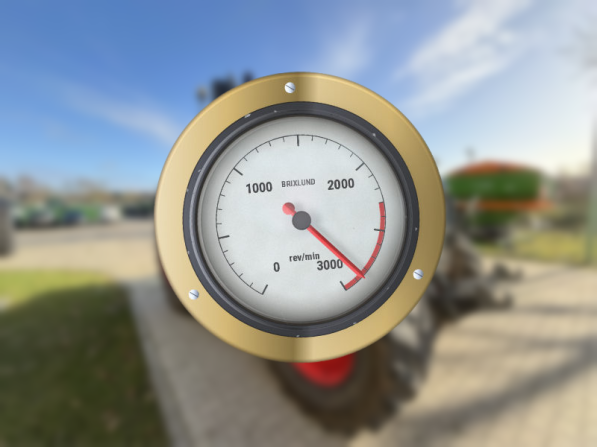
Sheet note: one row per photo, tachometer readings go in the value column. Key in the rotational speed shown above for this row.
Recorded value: 2850 rpm
